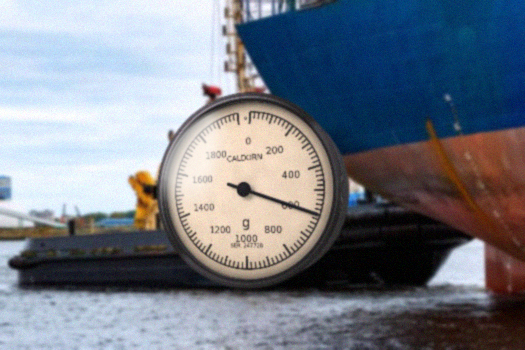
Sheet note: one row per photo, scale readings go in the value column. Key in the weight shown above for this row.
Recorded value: 600 g
